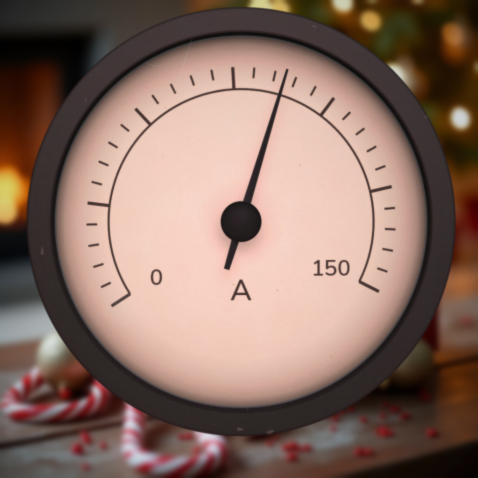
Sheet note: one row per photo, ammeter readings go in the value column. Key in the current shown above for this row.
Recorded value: 87.5 A
